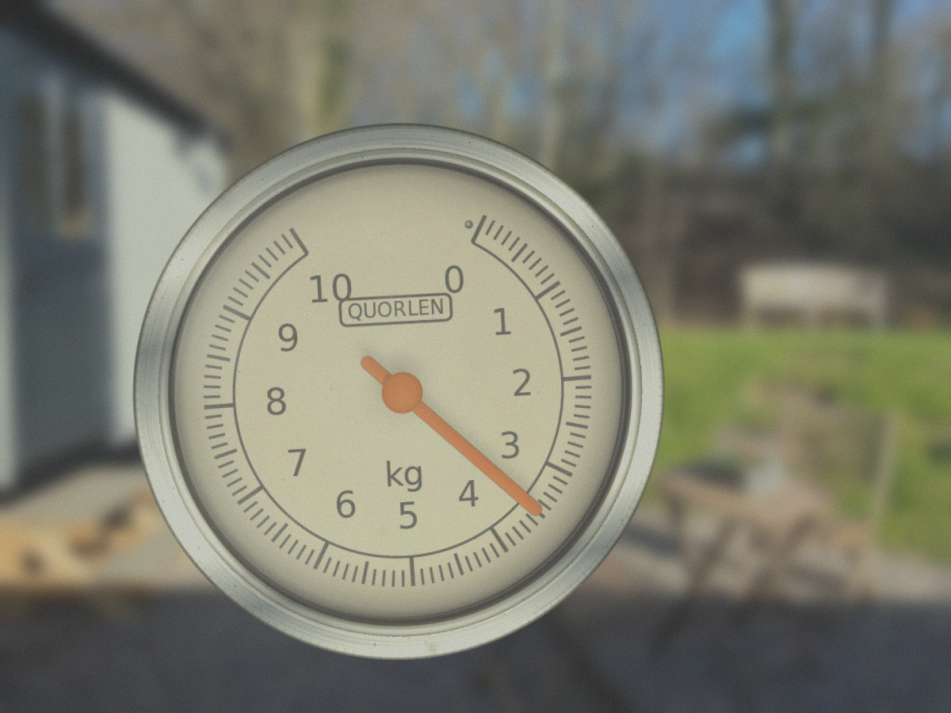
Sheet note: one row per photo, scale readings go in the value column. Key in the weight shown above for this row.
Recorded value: 3.5 kg
